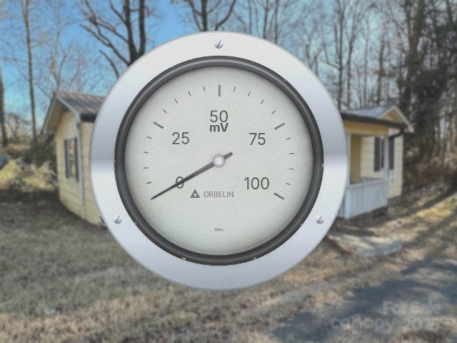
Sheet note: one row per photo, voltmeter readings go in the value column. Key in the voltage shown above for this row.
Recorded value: 0 mV
